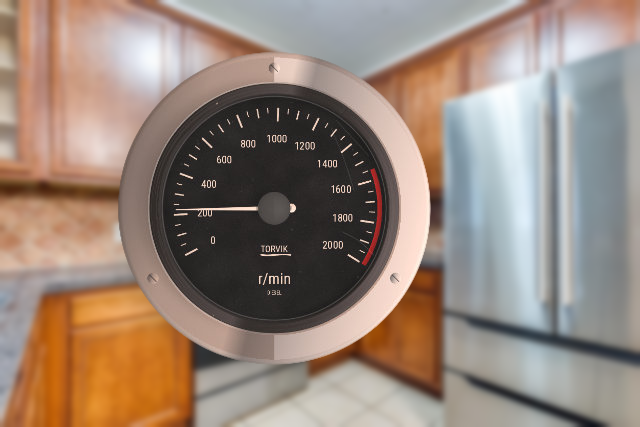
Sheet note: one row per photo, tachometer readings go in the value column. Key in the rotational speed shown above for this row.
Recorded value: 225 rpm
